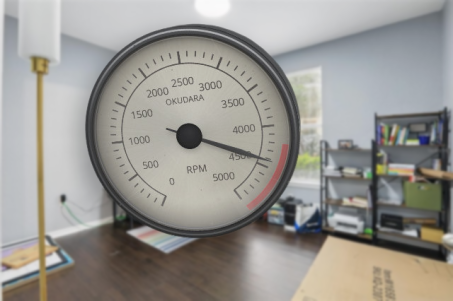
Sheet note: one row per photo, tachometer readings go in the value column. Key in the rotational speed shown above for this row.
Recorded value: 4400 rpm
